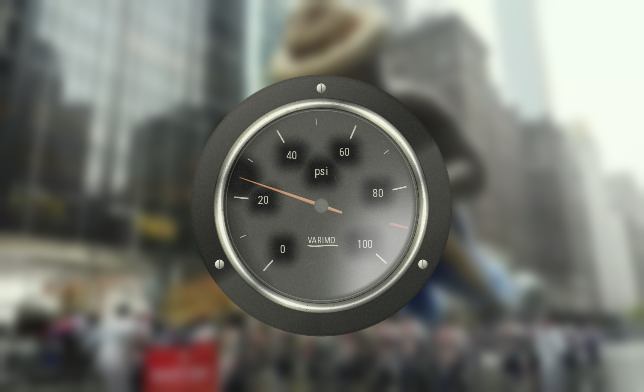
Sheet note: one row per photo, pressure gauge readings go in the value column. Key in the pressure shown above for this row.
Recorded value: 25 psi
